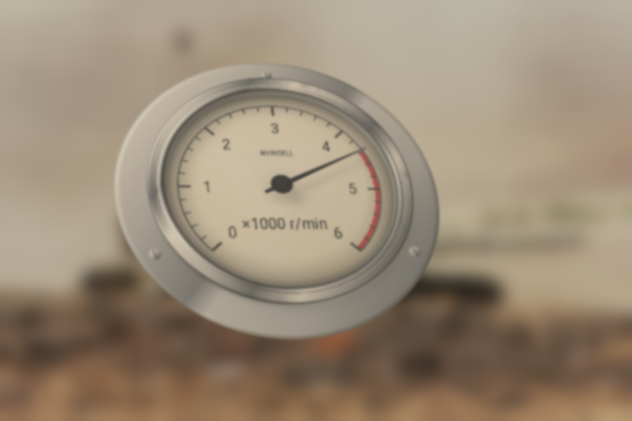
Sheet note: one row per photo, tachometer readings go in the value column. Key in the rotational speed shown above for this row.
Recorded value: 4400 rpm
